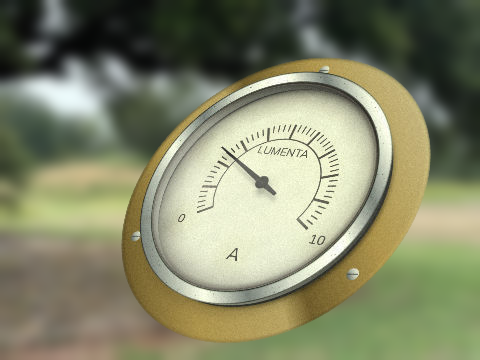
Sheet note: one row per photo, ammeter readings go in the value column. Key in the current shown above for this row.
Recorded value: 2.4 A
